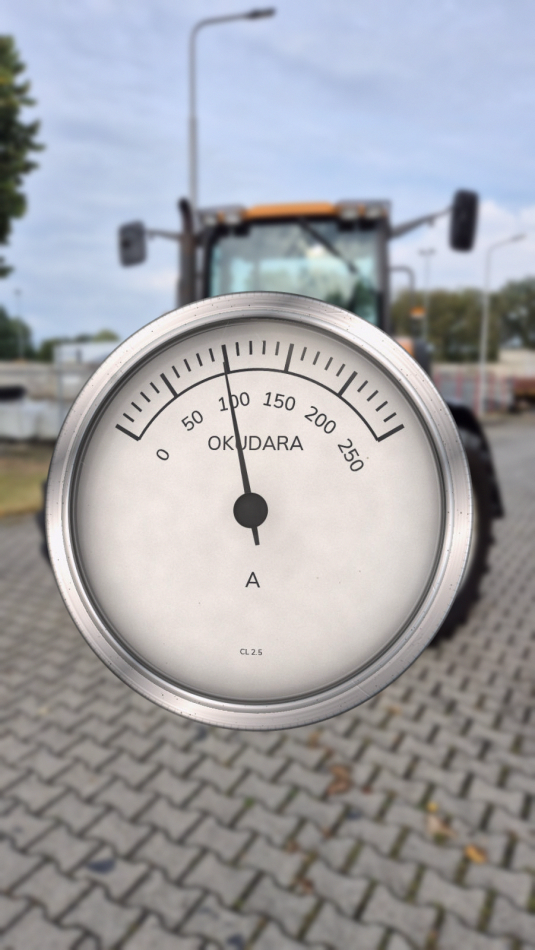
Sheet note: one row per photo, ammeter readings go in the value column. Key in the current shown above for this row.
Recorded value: 100 A
